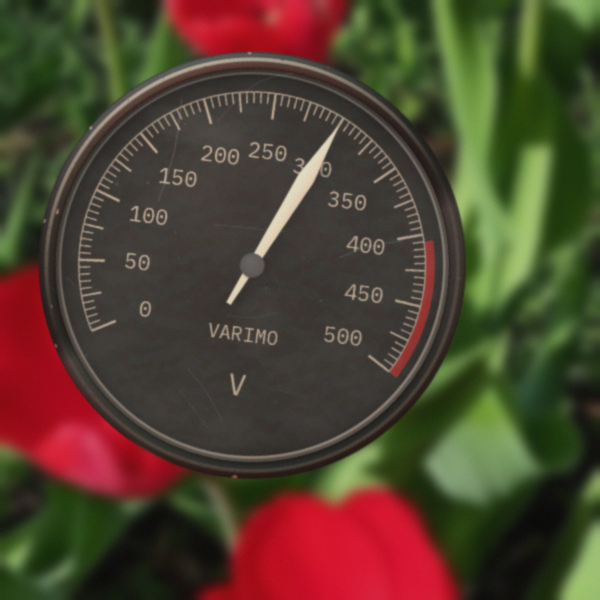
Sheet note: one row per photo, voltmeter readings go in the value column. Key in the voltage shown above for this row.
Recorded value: 300 V
